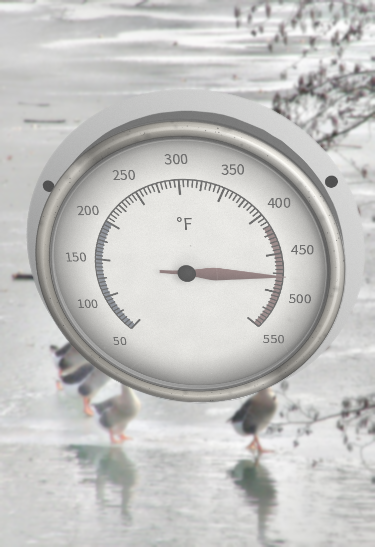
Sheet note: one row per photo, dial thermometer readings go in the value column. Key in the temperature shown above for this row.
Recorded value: 475 °F
